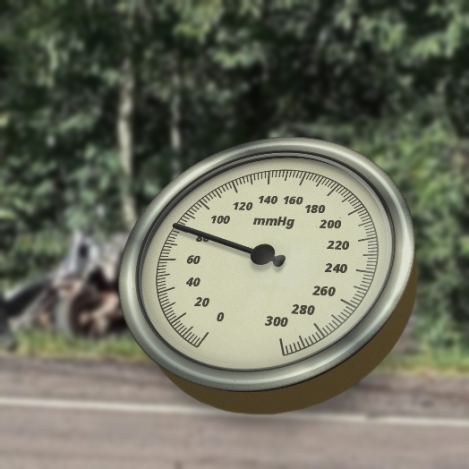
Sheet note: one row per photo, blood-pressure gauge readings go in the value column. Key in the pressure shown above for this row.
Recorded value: 80 mmHg
